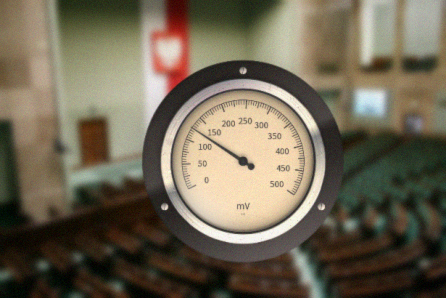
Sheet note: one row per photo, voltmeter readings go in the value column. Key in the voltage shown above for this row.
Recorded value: 125 mV
